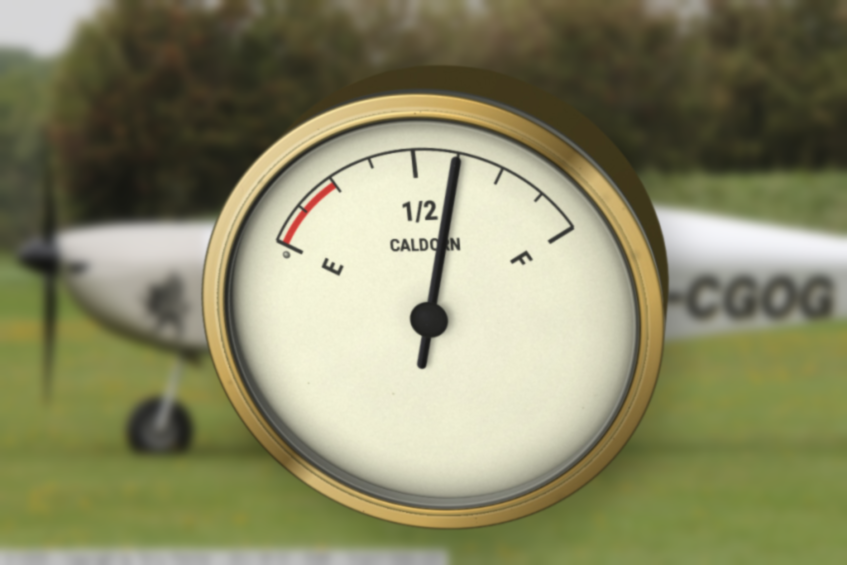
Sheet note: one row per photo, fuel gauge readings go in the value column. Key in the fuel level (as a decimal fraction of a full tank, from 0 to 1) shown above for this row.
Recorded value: 0.625
